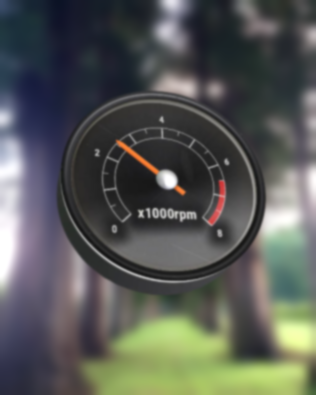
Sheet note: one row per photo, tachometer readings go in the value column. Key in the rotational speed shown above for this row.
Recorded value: 2500 rpm
